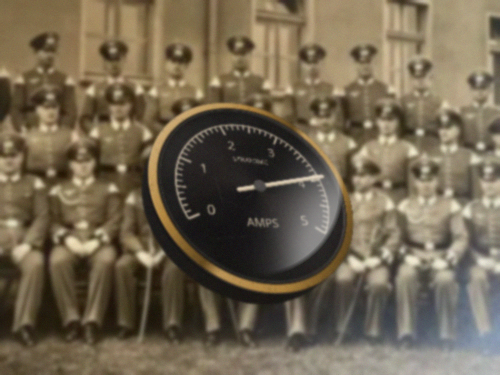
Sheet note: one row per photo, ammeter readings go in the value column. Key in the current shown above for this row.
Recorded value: 4 A
